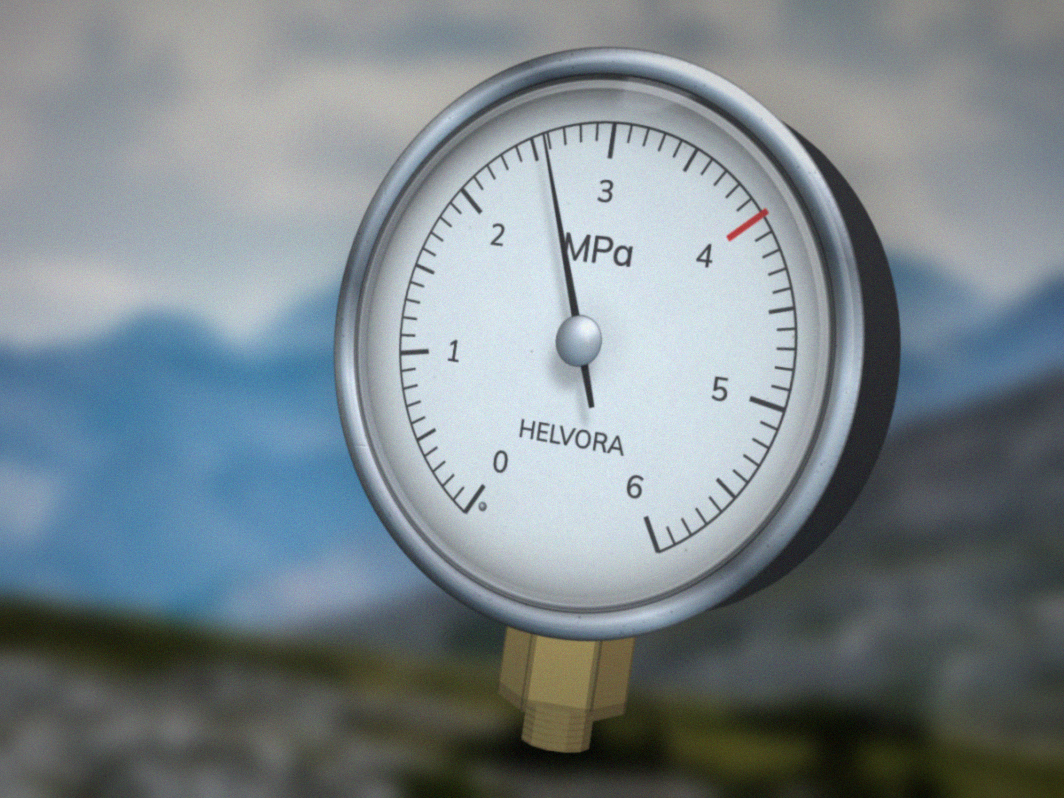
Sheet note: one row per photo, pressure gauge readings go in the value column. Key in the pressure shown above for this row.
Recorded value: 2.6 MPa
